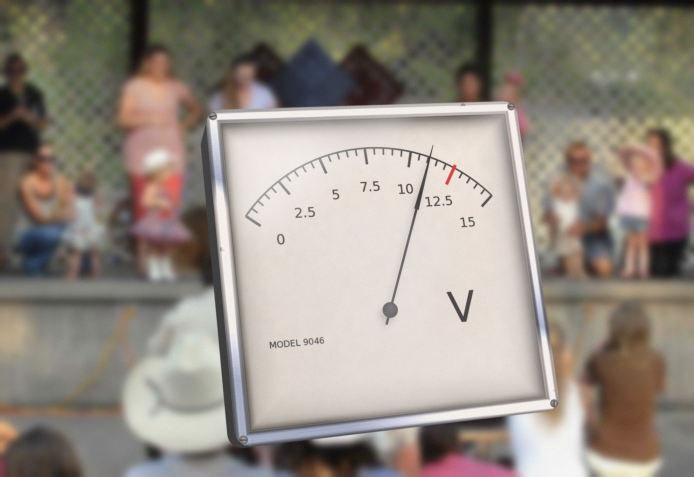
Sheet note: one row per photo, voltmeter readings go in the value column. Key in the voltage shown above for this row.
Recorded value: 11 V
